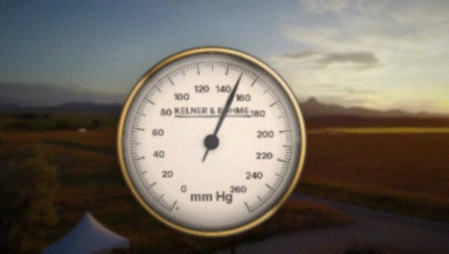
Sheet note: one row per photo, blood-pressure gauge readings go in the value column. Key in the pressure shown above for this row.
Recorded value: 150 mmHg
